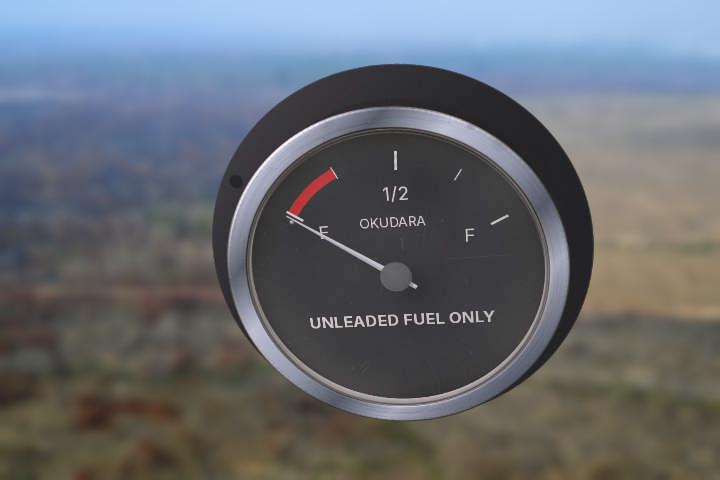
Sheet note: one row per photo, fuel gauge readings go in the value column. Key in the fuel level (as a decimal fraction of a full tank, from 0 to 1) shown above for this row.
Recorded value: 0
